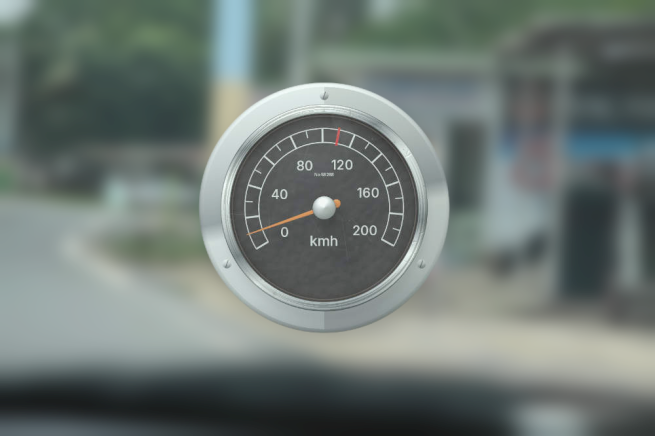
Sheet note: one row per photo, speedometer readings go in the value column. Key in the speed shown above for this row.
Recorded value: 10 km/h
